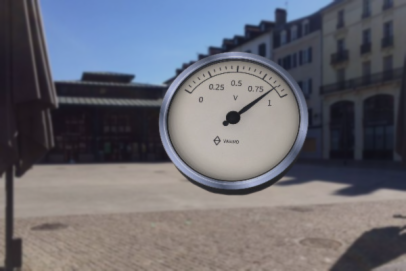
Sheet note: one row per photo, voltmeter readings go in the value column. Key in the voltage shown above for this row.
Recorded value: 0.9 V
